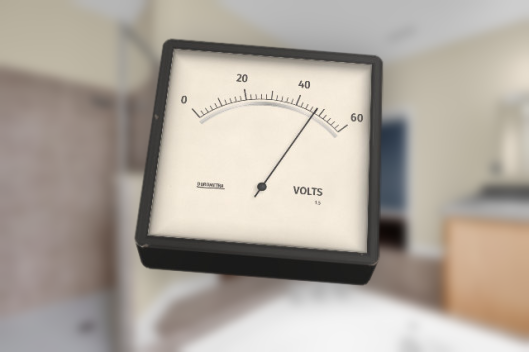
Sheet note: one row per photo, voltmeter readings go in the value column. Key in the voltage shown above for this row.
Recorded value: 48 V
